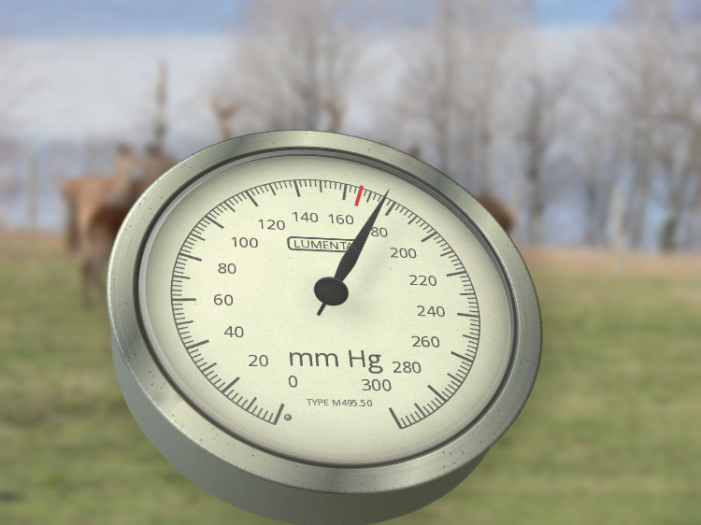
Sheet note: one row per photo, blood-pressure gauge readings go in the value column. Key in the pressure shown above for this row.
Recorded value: 176 mmHg
